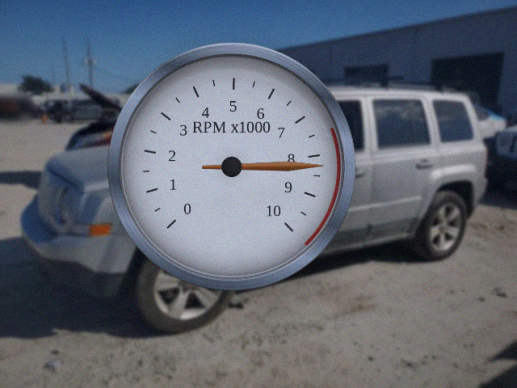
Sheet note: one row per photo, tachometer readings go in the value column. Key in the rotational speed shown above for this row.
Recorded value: 8250 rpm
